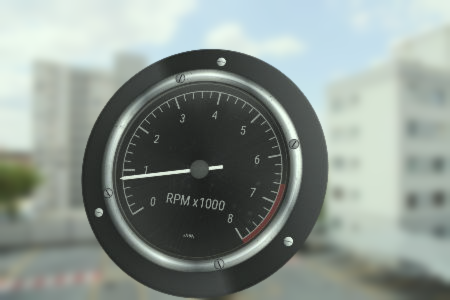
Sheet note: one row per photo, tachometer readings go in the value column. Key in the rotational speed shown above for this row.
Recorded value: 800 rpm
